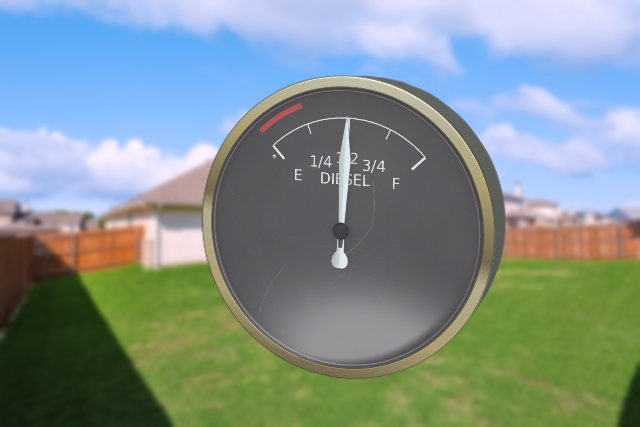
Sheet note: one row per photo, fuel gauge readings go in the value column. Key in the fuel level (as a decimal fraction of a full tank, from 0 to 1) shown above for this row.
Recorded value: 0.5
